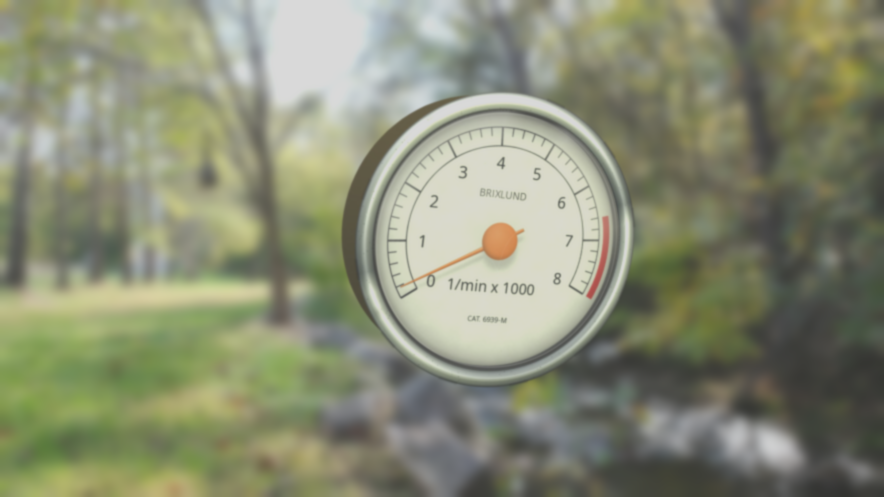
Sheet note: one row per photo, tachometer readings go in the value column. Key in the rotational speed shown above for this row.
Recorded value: 200 rpm
